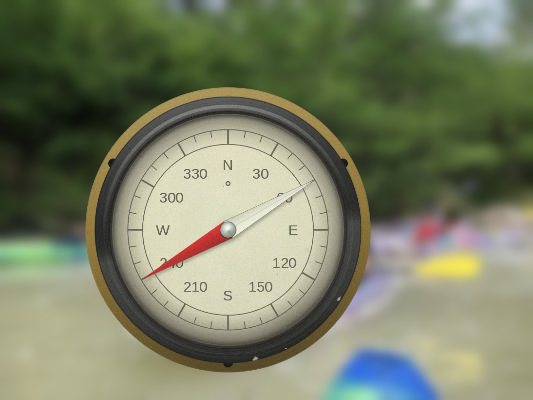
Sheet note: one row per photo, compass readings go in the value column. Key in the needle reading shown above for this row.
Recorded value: 240 °
